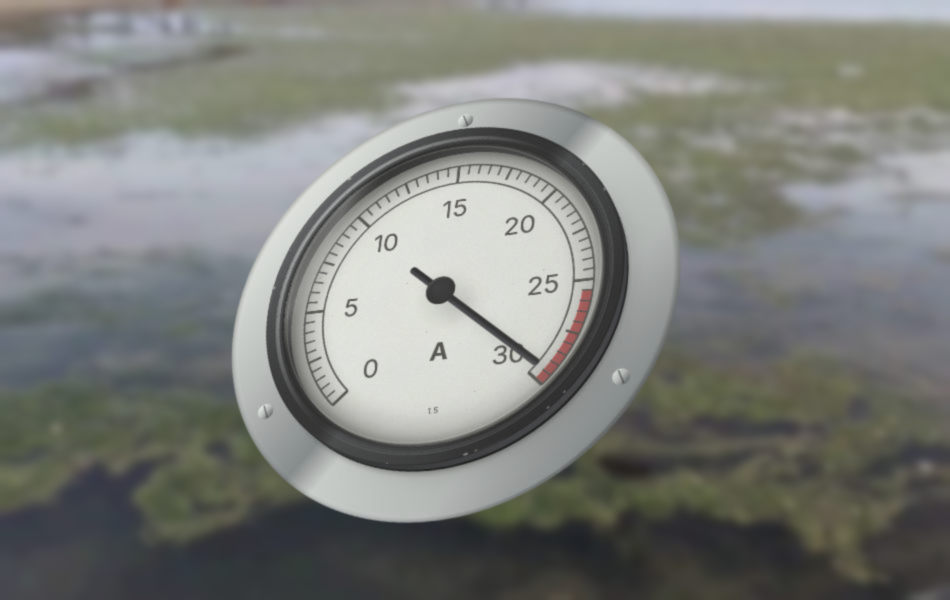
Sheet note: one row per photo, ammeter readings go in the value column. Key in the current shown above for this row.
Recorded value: 29.5 A
